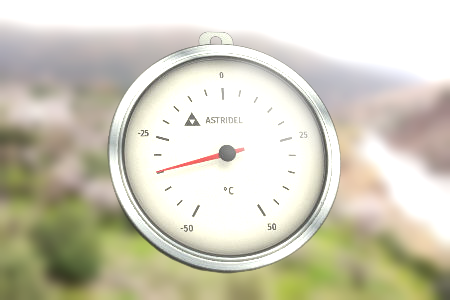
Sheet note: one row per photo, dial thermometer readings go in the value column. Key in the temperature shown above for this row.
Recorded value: -35 °C
